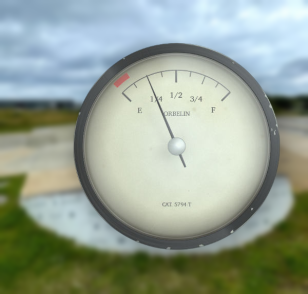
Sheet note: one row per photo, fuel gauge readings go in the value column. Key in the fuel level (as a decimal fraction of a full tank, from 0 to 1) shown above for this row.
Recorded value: 0.25
